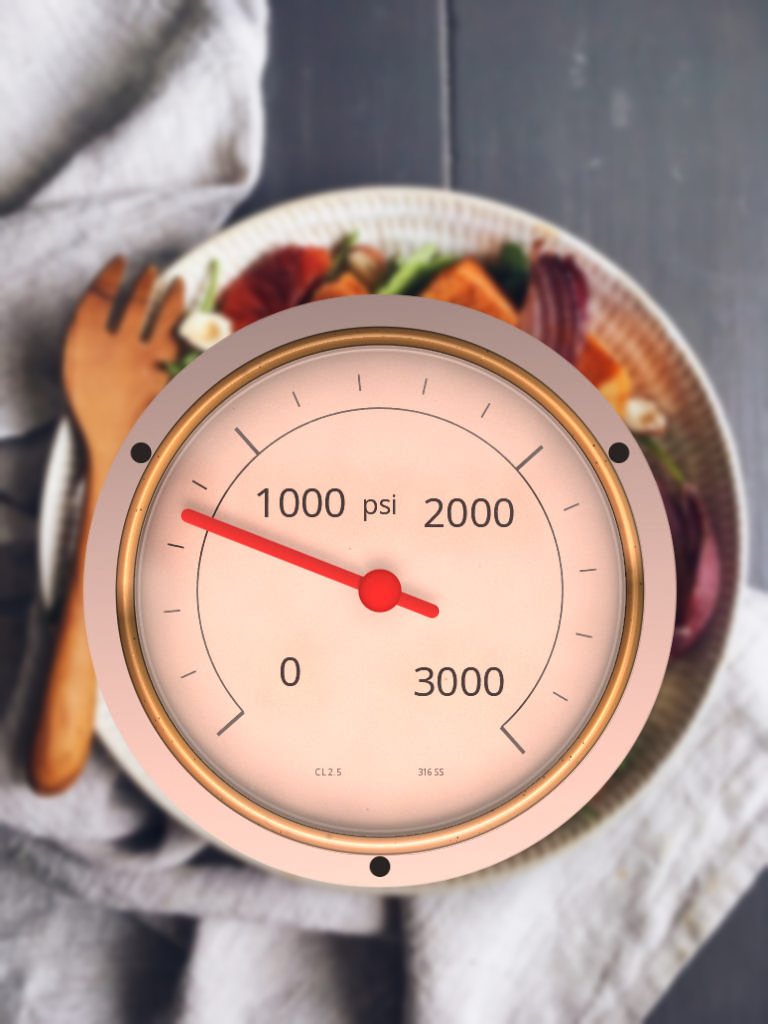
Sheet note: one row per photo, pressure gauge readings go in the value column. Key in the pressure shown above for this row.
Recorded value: 700 psi
